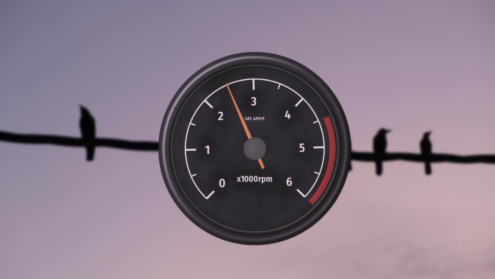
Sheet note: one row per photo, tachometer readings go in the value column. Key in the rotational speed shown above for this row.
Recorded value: 2500 rpm
